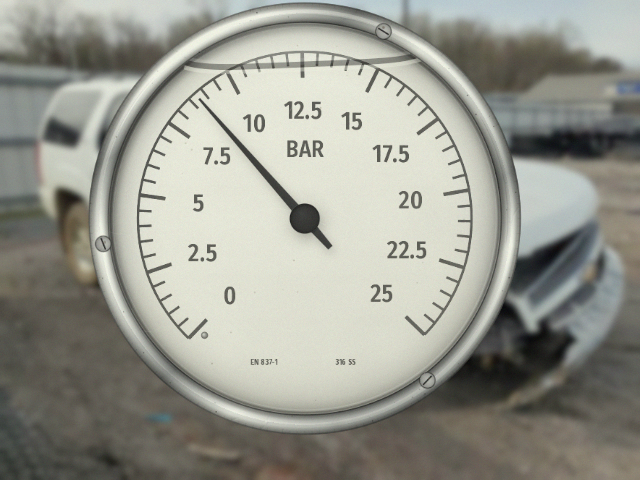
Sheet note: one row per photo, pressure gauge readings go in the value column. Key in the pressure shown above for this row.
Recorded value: 8.75 bar
